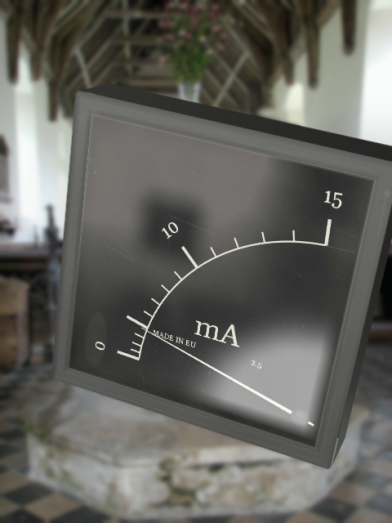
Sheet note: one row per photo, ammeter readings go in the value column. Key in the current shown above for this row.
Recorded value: 5 mA
